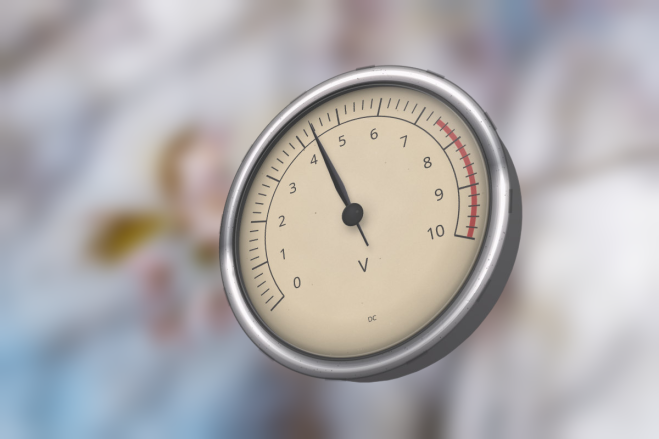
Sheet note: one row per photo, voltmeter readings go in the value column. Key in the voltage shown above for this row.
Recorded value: 4.4 V
